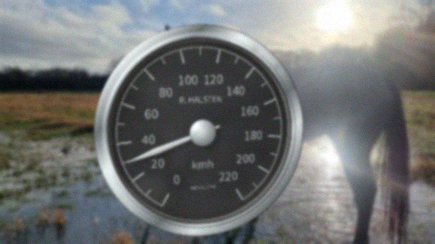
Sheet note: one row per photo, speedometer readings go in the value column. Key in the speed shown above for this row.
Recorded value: 30 km/h
